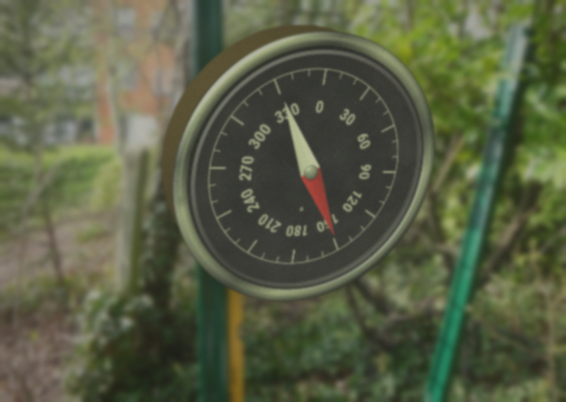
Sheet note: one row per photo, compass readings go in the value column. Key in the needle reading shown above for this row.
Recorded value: 150 °
